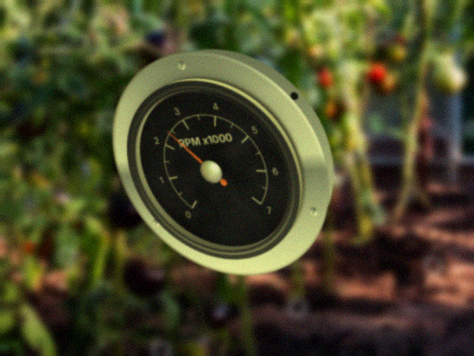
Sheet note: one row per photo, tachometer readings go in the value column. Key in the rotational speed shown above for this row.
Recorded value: 2500 rpm
